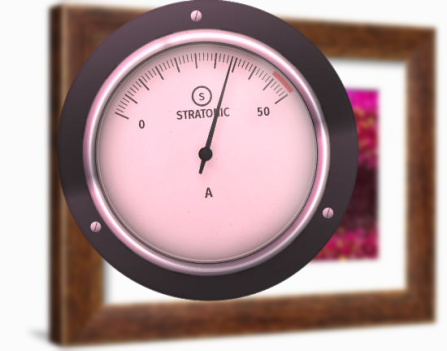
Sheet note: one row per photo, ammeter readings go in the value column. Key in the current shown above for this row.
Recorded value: 34 A
